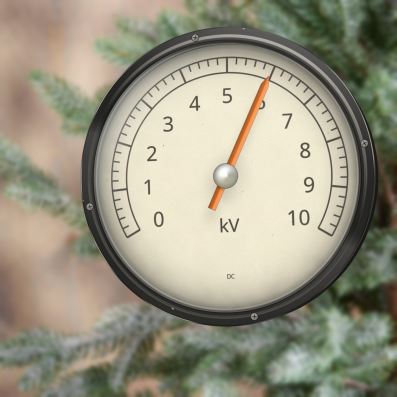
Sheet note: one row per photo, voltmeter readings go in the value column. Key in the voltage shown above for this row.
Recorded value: 6 kV
